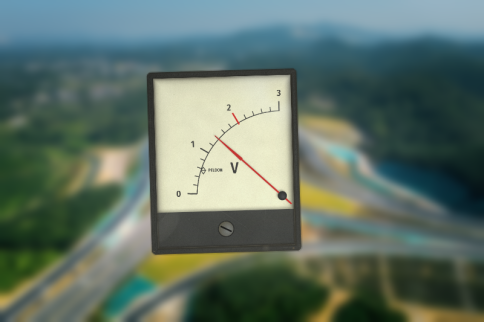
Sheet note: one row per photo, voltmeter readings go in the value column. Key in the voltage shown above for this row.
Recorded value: 1.4 V
